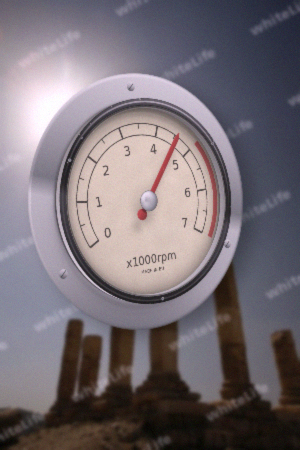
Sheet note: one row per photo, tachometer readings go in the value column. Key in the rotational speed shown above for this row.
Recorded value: 4500 rpm
